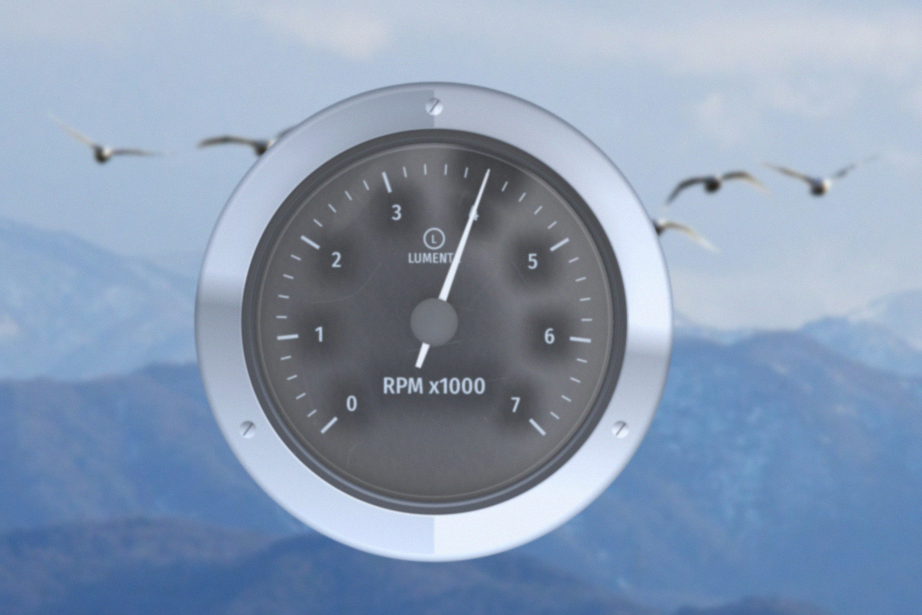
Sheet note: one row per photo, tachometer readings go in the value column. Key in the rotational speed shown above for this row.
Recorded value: 4000 rpm
